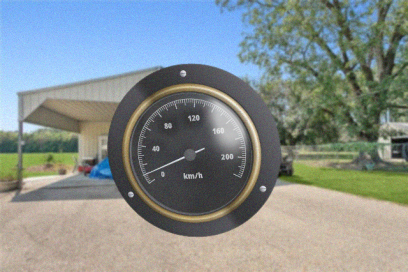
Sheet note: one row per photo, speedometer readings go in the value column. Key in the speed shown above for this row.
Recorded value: 10 km/h
